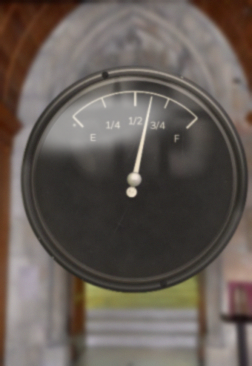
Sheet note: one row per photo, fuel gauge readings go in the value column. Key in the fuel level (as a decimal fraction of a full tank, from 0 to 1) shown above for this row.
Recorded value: 0.625
